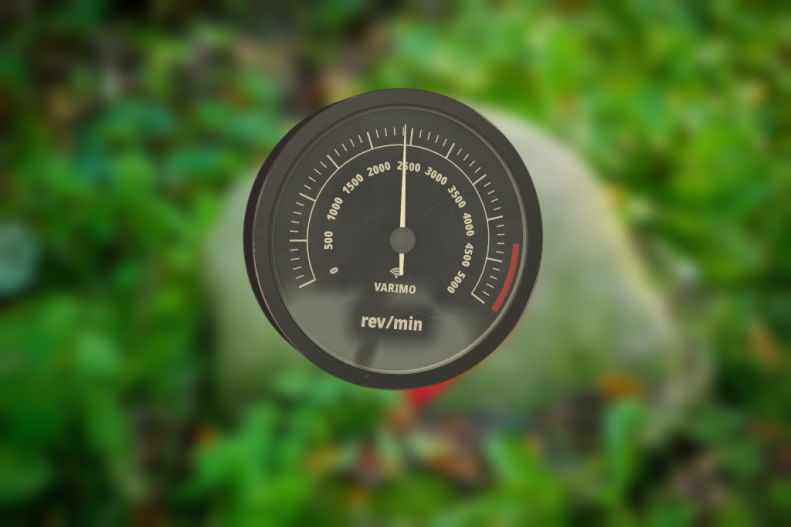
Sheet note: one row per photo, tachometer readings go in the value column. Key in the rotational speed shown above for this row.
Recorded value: 2400 rpm
